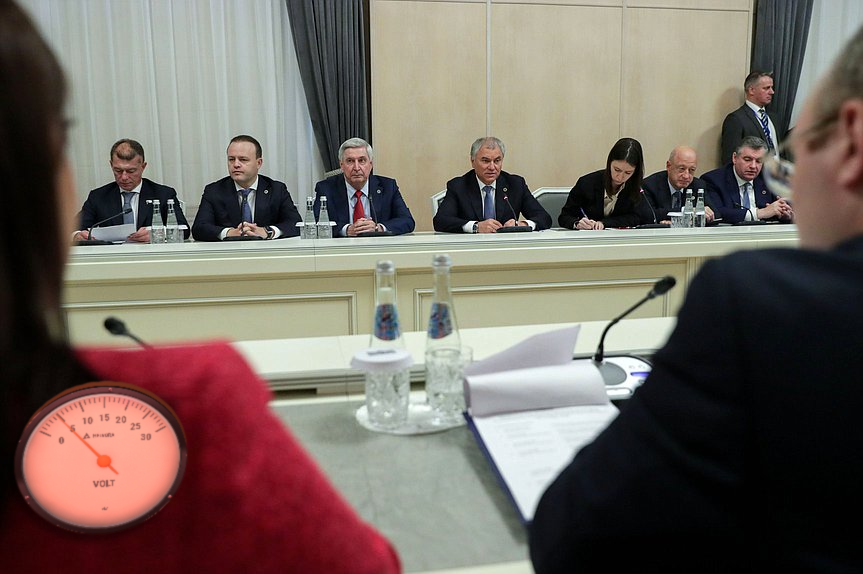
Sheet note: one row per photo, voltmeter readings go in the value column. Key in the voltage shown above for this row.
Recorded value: 5 V
